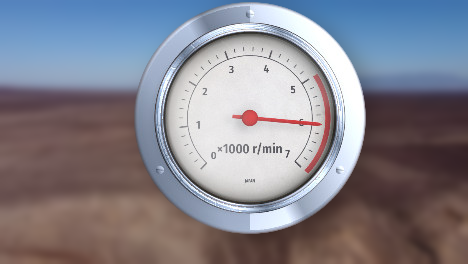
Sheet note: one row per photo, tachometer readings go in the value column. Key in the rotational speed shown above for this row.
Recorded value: 6000 rpm
